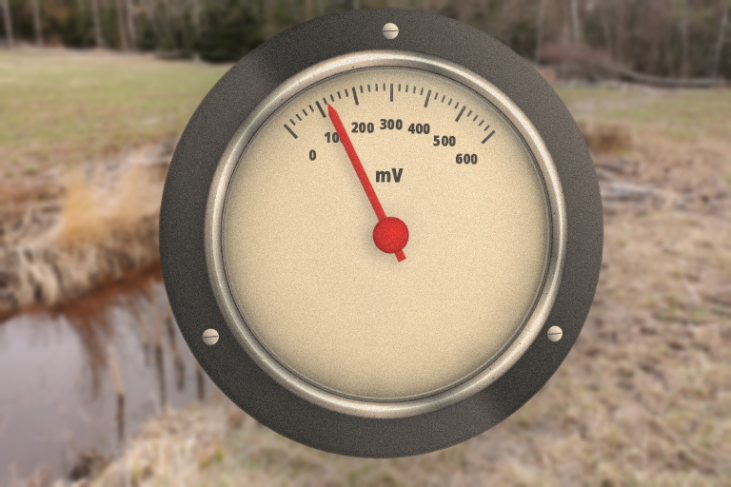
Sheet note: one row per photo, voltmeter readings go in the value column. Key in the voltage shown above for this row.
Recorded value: 120 mV
